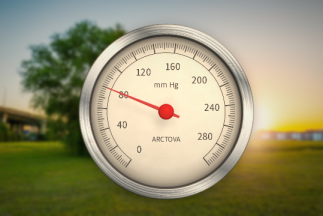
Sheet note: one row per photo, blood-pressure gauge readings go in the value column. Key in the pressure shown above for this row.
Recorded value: 80 mmHg
